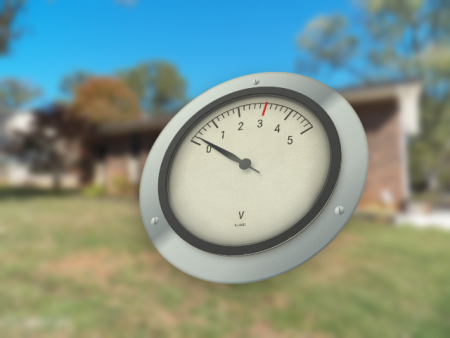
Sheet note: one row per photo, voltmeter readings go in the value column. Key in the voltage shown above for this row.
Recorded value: 0.2 V
